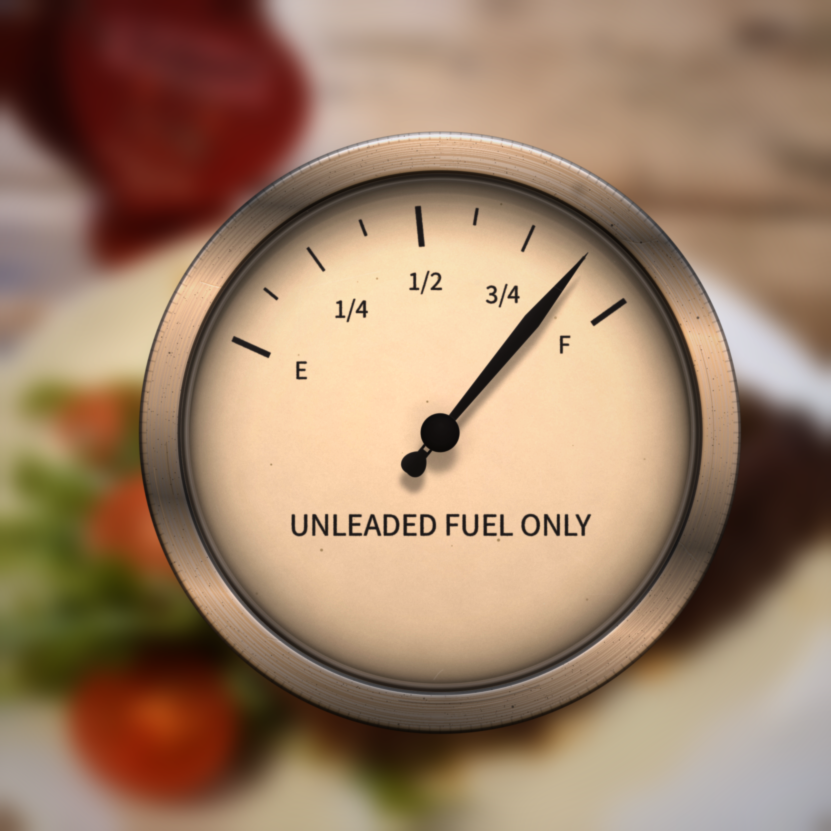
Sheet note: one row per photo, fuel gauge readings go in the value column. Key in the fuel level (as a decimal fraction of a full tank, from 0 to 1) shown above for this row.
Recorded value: 0.875
